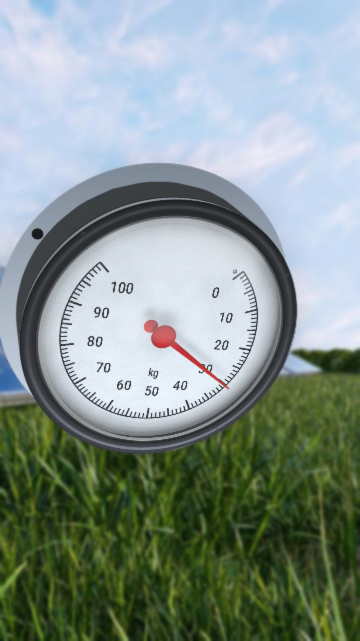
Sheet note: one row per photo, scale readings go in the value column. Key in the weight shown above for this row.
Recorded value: 30 kg
